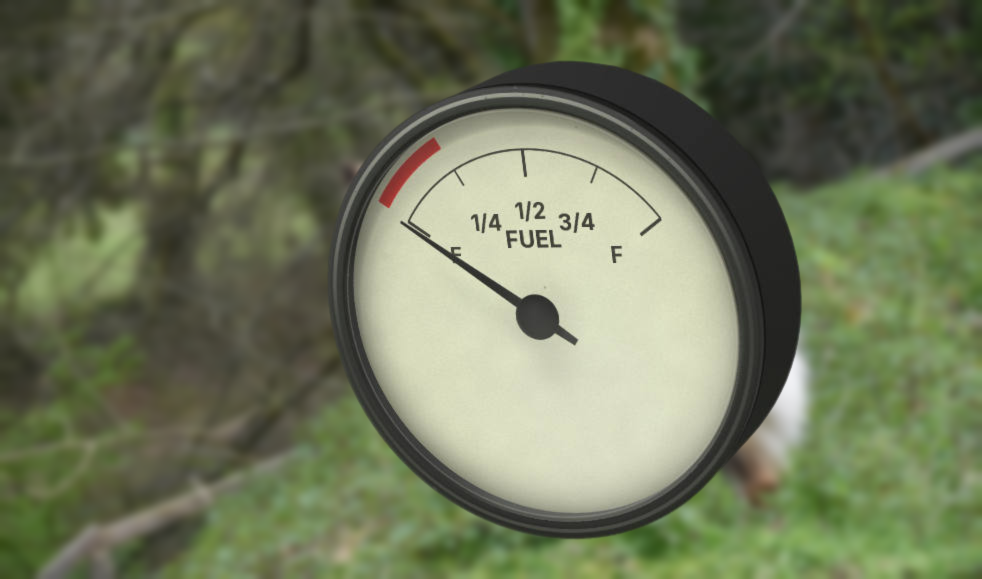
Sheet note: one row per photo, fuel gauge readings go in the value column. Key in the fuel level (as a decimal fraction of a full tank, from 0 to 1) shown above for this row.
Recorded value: 0
